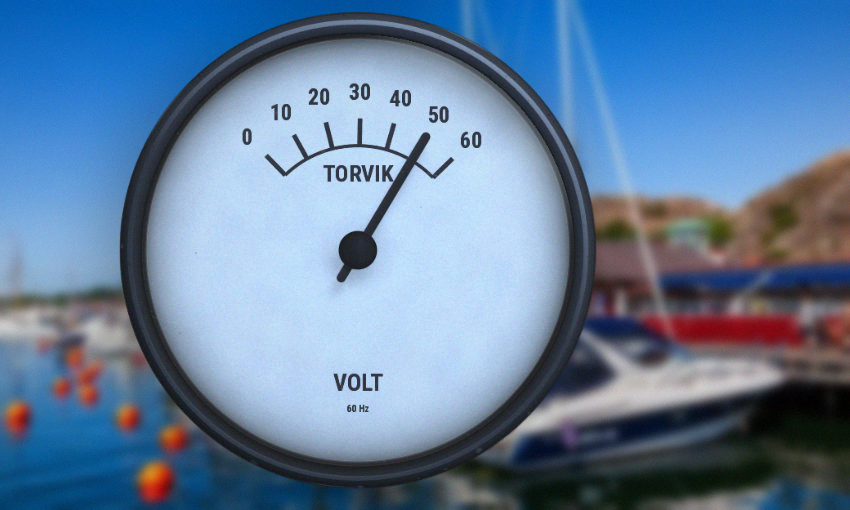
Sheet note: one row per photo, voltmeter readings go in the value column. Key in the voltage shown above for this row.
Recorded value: 50 V
